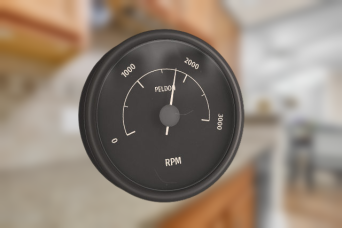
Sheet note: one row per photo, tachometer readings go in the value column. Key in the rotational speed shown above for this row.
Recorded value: 1750 rpm
